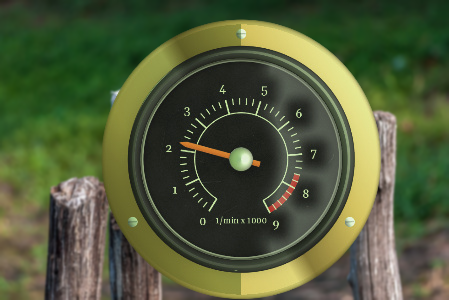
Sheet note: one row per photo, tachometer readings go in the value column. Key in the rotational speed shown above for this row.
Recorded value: 2200 rpm
